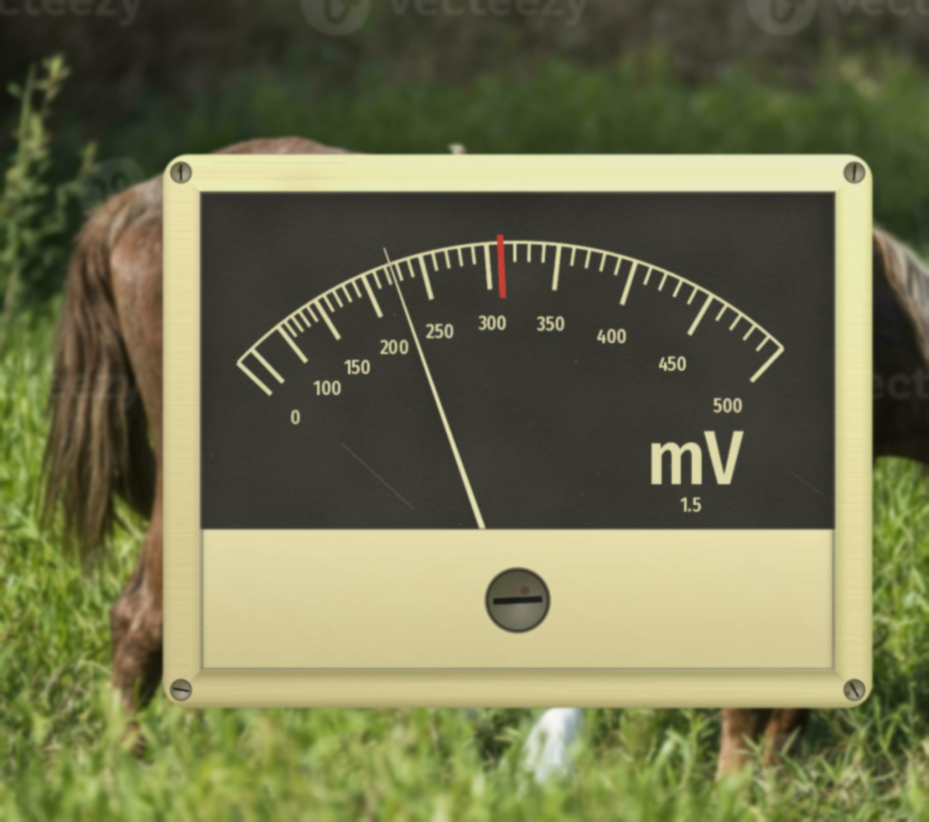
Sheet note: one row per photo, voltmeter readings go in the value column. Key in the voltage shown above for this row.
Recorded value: 225 mV
